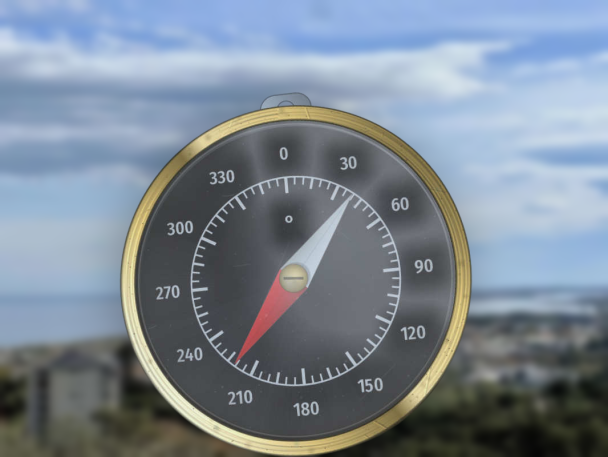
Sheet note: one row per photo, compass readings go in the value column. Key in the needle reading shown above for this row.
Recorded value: 220 °
